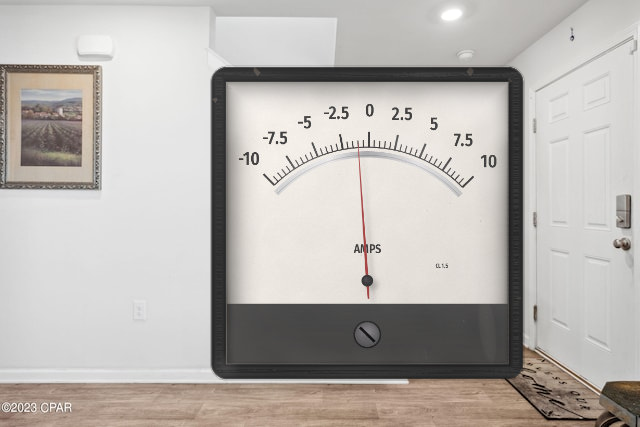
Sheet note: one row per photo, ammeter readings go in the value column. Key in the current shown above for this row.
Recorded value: -1 A
